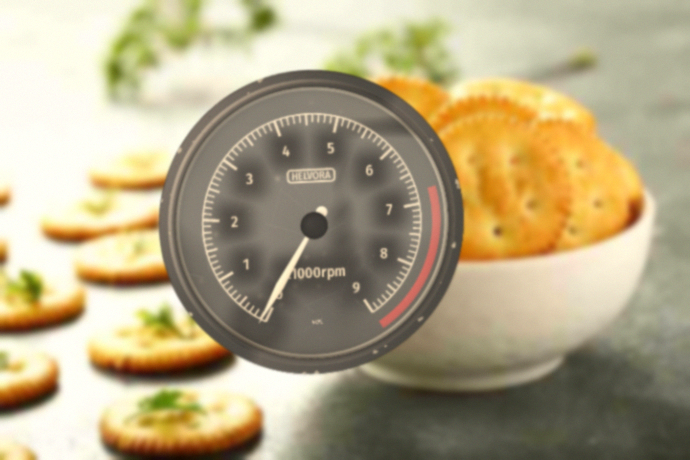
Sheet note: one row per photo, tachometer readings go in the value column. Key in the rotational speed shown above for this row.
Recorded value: 100 rpm
